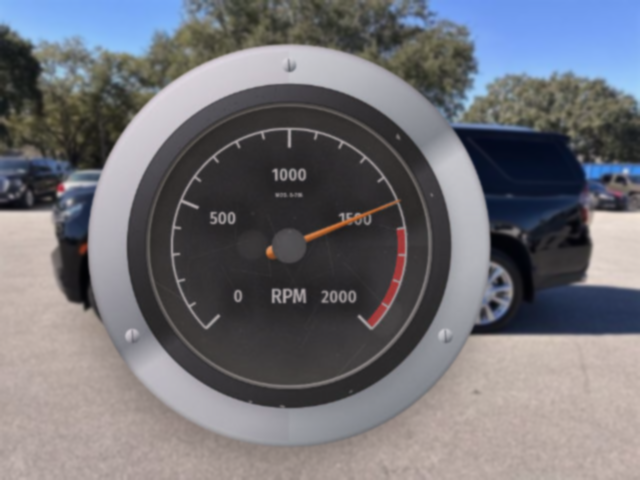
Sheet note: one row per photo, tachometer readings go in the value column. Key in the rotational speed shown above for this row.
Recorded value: 1500 rpm
